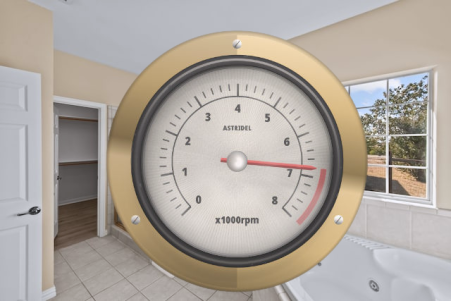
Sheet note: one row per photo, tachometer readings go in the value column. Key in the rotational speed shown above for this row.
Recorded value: 6800 rpm
